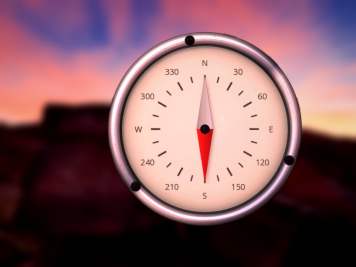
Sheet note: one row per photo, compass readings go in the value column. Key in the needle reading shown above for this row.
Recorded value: 180 °
